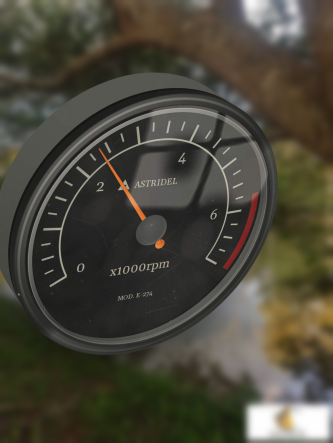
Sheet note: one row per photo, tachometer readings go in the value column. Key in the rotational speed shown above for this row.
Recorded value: 2375 rpm
